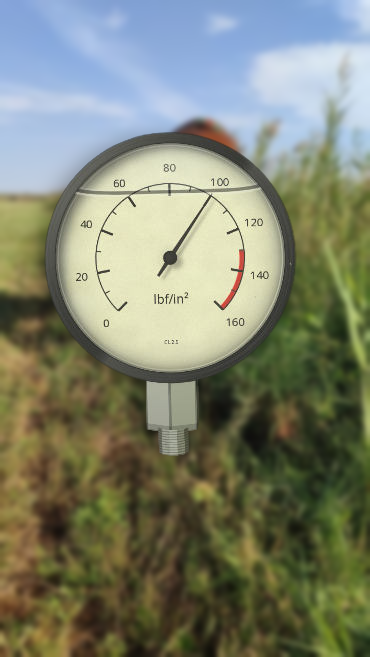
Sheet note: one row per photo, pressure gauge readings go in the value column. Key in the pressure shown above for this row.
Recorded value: 100 psi
